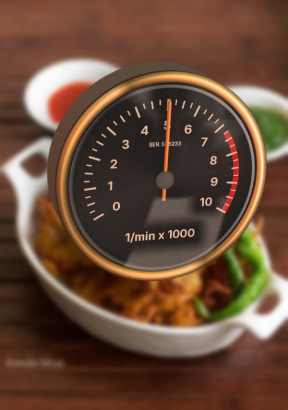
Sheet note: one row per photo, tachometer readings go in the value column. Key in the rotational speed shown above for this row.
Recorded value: 5000 rpm
